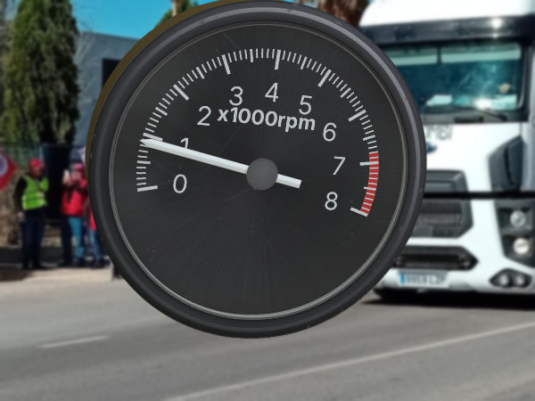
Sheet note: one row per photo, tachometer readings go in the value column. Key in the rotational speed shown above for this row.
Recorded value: 900 rpm
